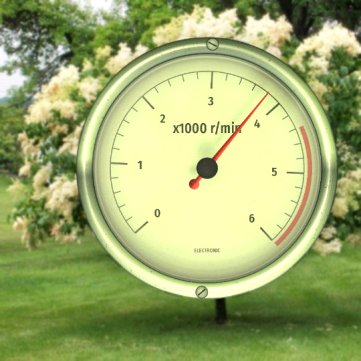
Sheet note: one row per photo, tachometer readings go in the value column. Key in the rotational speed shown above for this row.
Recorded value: 3800 rpm
